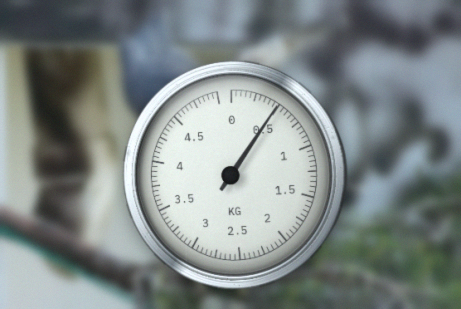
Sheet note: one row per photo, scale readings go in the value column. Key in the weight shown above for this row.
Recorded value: 0.5 kg
